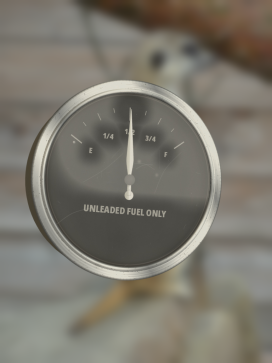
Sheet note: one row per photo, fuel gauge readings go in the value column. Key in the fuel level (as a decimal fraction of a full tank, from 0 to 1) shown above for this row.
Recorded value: 0.5
